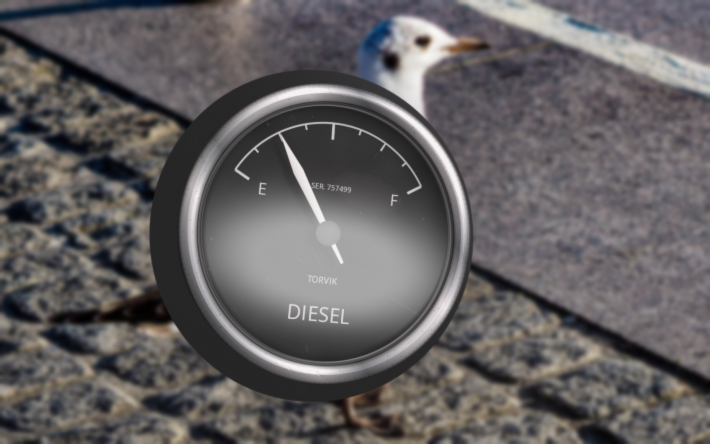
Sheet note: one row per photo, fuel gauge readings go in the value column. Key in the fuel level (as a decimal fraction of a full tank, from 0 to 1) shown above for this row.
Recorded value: 0.25
